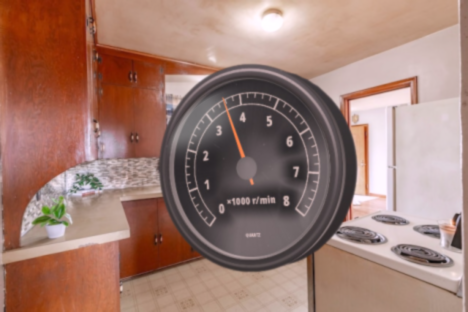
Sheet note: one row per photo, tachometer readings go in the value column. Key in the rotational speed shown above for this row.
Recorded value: 3600 rpm
